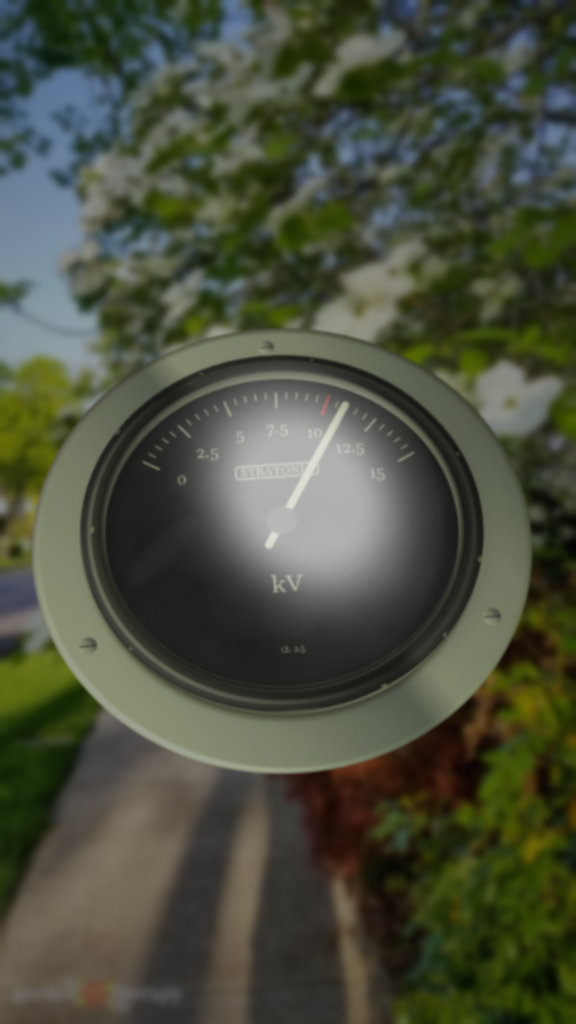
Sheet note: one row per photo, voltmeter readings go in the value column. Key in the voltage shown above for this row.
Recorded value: 11 kV
